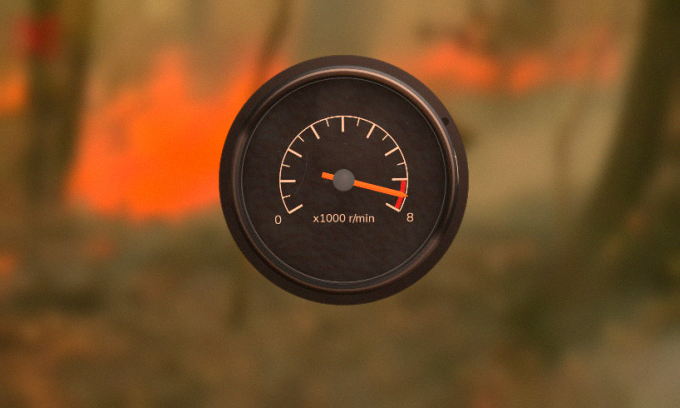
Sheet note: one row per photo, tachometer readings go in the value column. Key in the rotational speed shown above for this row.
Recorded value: 7500 rpm
